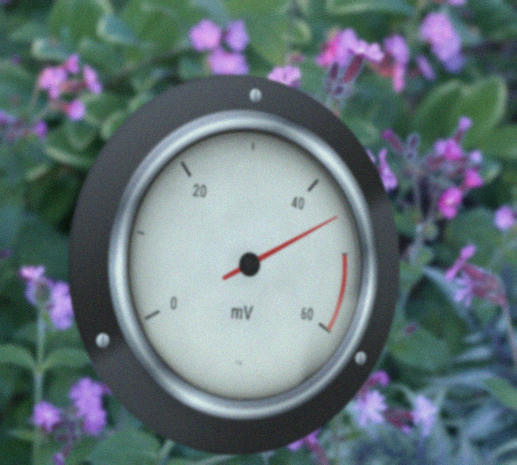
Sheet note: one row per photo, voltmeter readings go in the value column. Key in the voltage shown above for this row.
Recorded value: 45 mV
